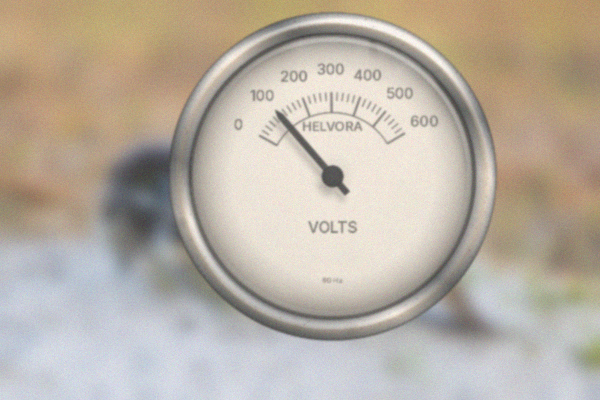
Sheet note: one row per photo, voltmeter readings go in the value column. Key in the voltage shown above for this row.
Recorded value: 100 V
